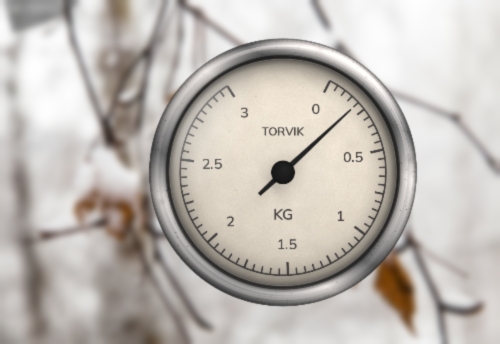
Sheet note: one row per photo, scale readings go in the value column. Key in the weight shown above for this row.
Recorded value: 0.2 kg
